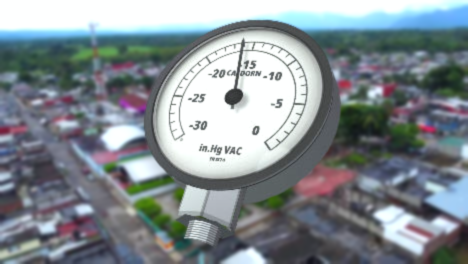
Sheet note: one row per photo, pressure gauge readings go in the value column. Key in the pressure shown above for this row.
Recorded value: -16 inHg
